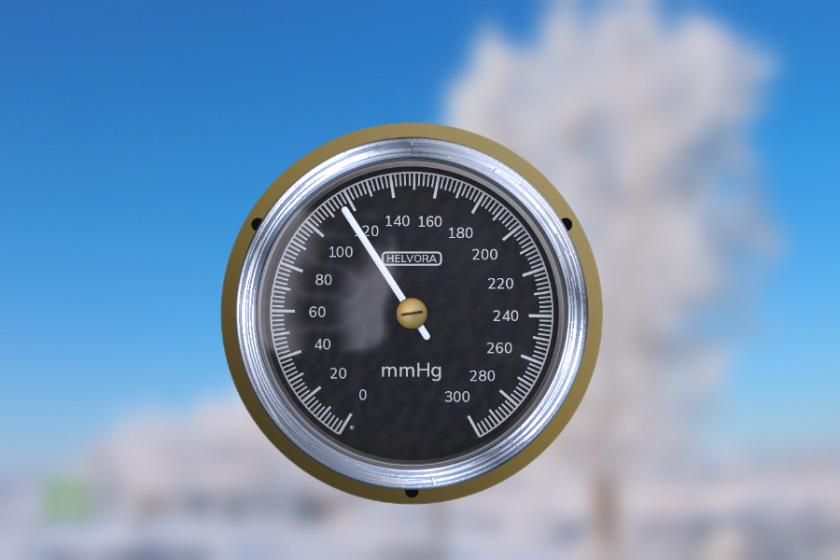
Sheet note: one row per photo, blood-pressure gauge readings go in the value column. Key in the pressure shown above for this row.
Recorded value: 116 mmHg
